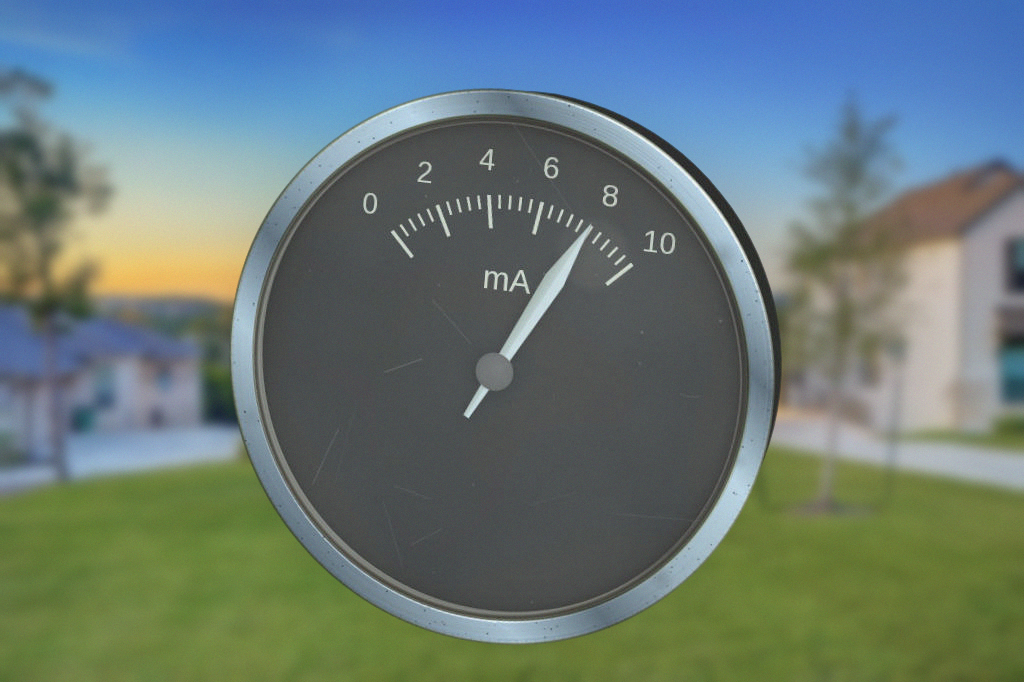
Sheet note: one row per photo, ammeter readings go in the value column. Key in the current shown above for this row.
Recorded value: 8 mA
